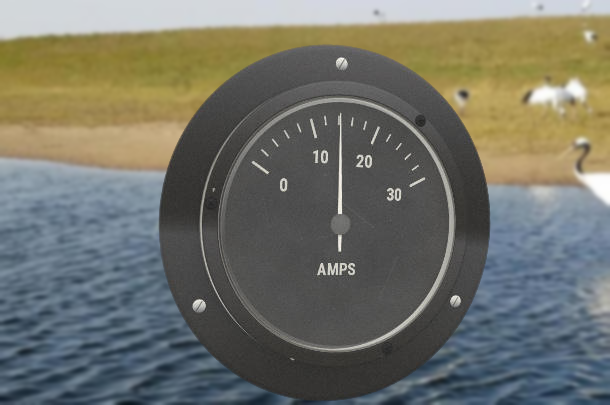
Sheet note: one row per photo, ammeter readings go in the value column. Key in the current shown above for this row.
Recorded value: 14 A
